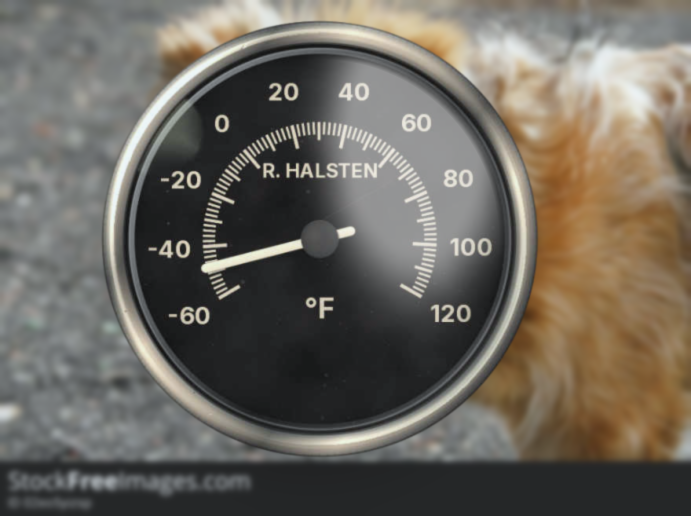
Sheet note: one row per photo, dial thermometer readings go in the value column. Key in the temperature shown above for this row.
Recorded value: -48 °F
